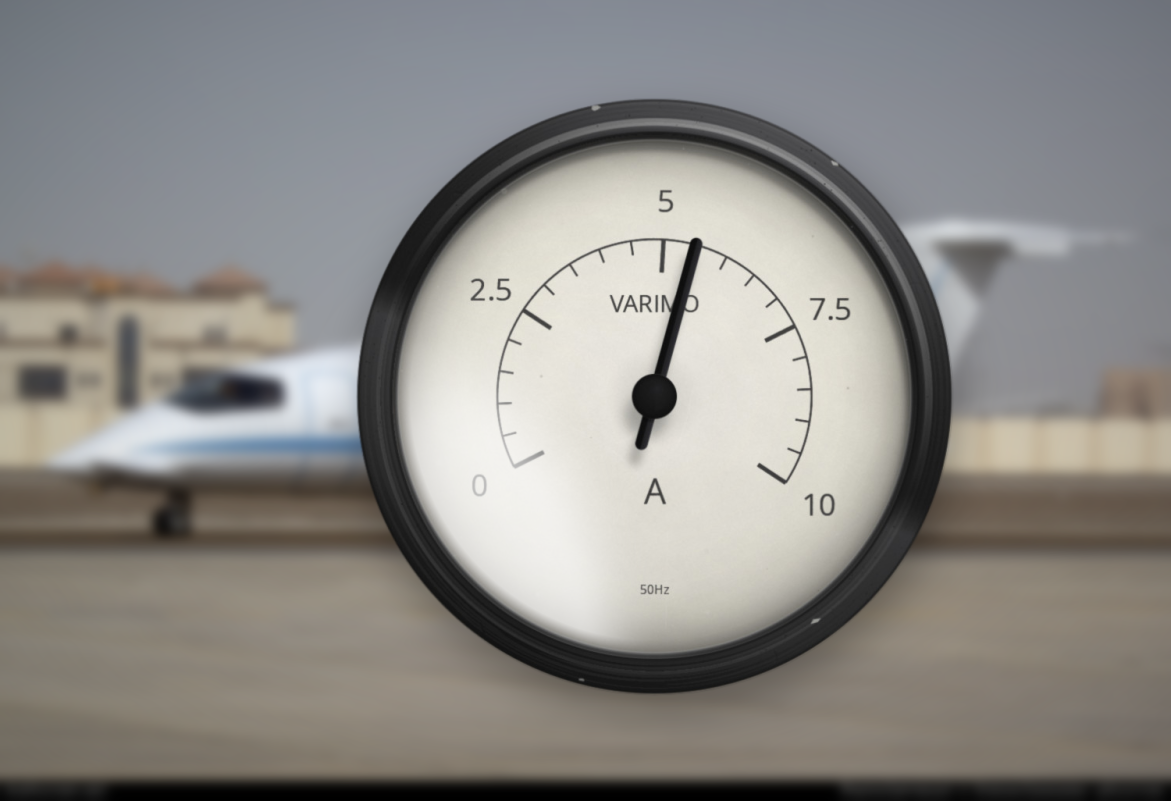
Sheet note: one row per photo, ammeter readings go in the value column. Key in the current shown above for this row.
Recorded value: 5.5 A
